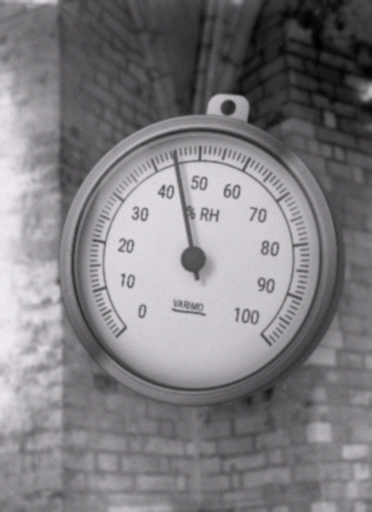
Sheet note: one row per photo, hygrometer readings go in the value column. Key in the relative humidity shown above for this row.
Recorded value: 45 %
